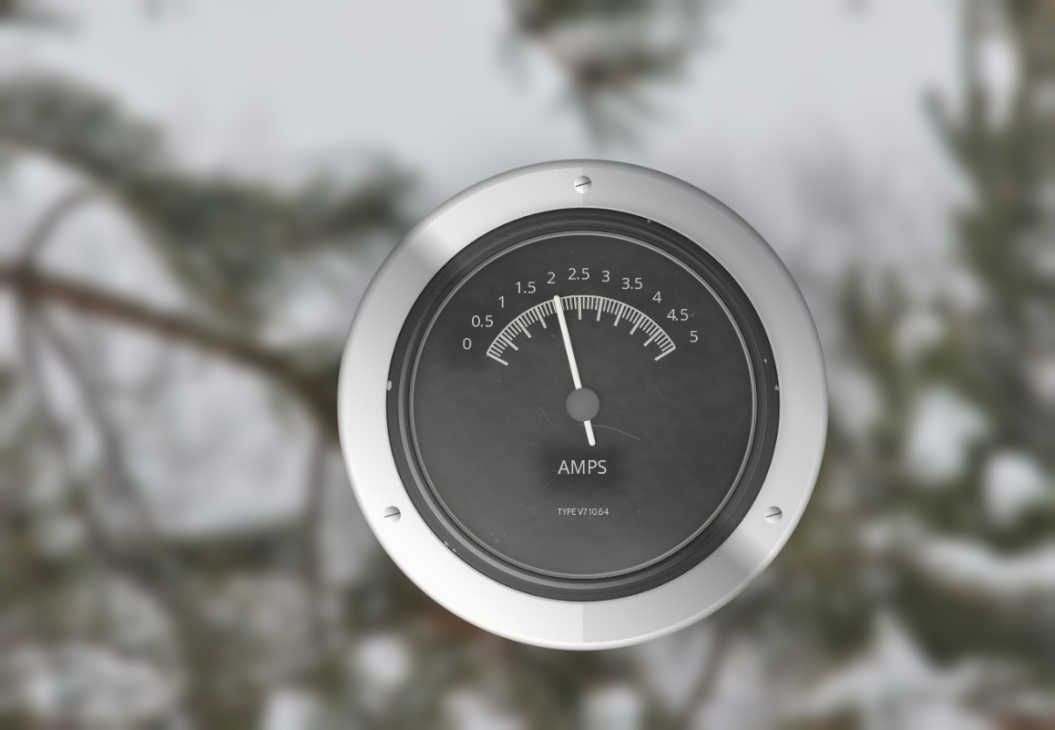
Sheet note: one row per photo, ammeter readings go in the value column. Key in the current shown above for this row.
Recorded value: 2 A
